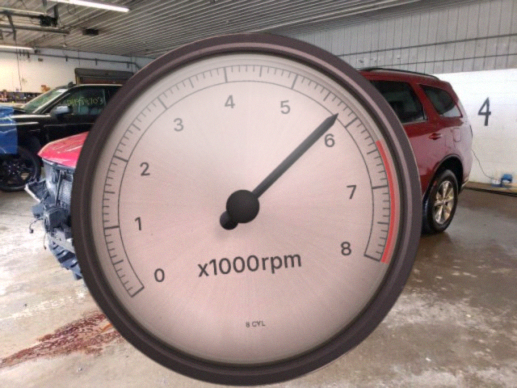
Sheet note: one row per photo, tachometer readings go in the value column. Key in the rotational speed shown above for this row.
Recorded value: 5800 rpm
